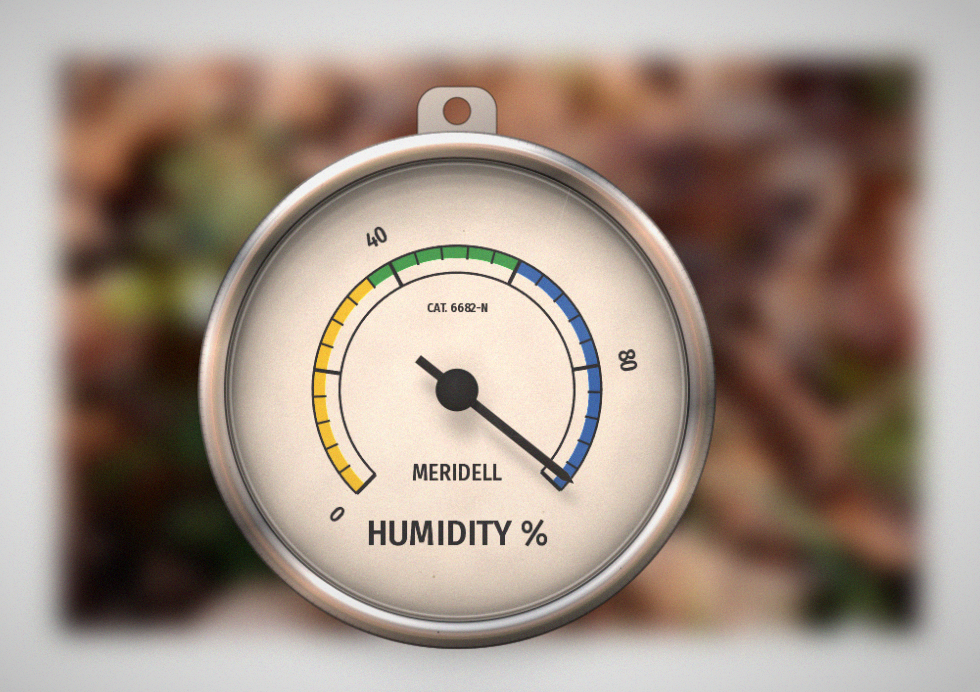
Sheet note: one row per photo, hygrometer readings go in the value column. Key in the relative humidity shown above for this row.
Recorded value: 98 %
